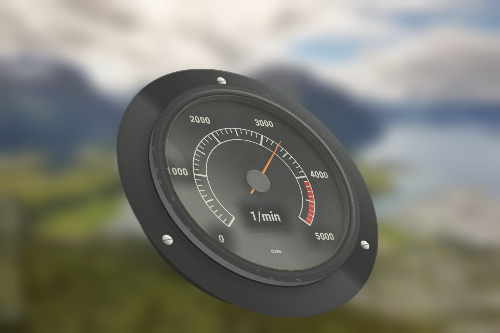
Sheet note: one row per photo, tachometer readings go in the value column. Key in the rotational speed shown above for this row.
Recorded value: 3300 rpm
